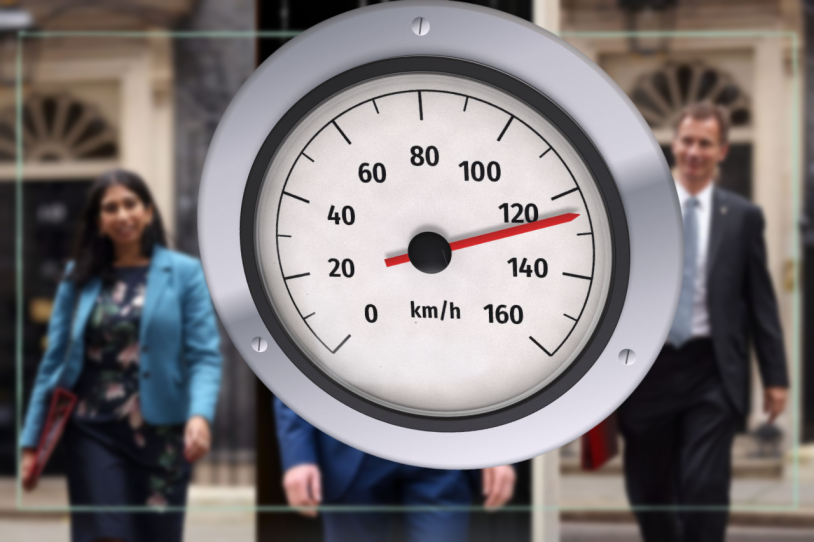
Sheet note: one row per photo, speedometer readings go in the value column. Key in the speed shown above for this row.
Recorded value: 125 km/h
